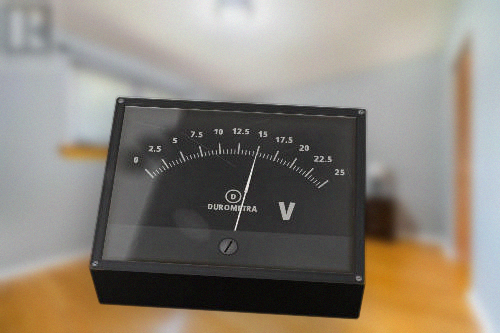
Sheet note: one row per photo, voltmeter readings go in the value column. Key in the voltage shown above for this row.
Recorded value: 15 V
